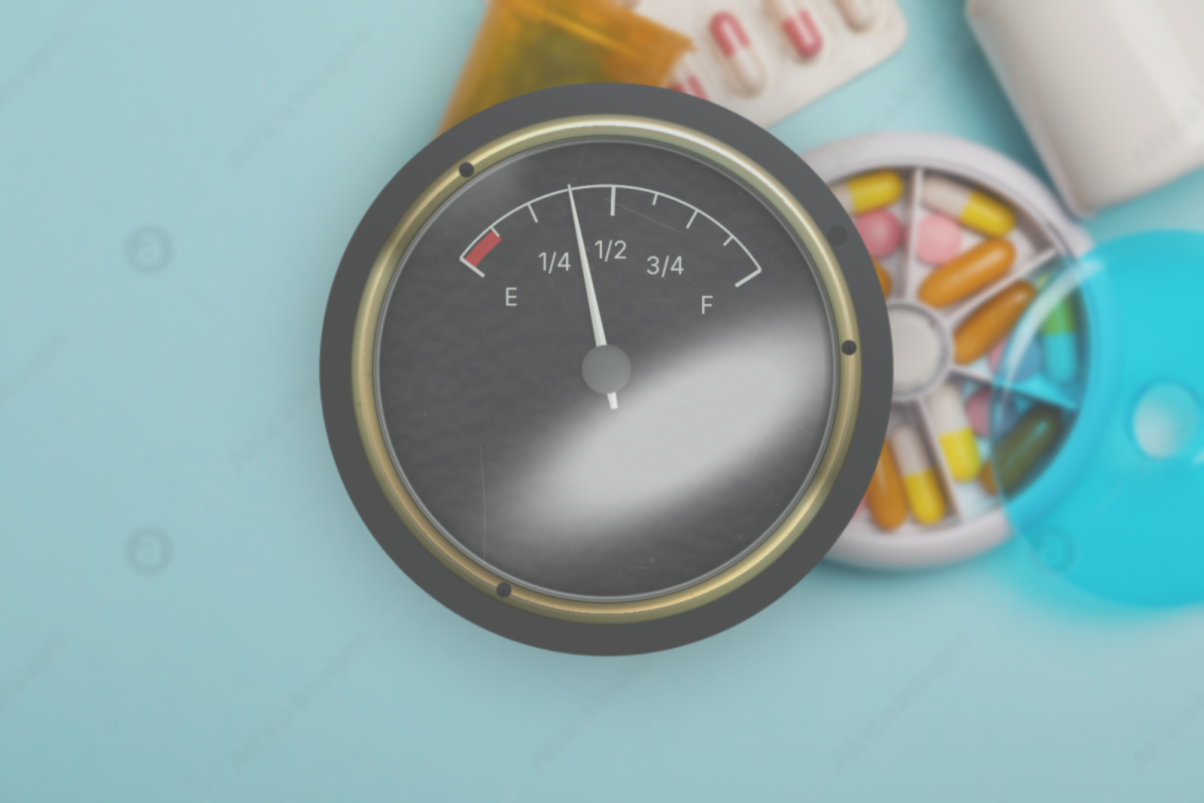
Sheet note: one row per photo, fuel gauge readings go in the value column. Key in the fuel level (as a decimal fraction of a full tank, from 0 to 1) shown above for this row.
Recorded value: 0.375
